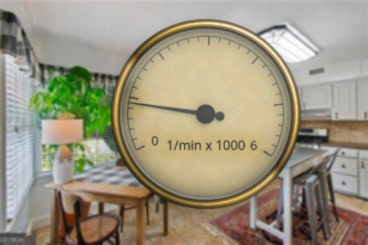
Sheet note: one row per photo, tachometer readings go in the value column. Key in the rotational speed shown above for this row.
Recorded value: 900 rpm
